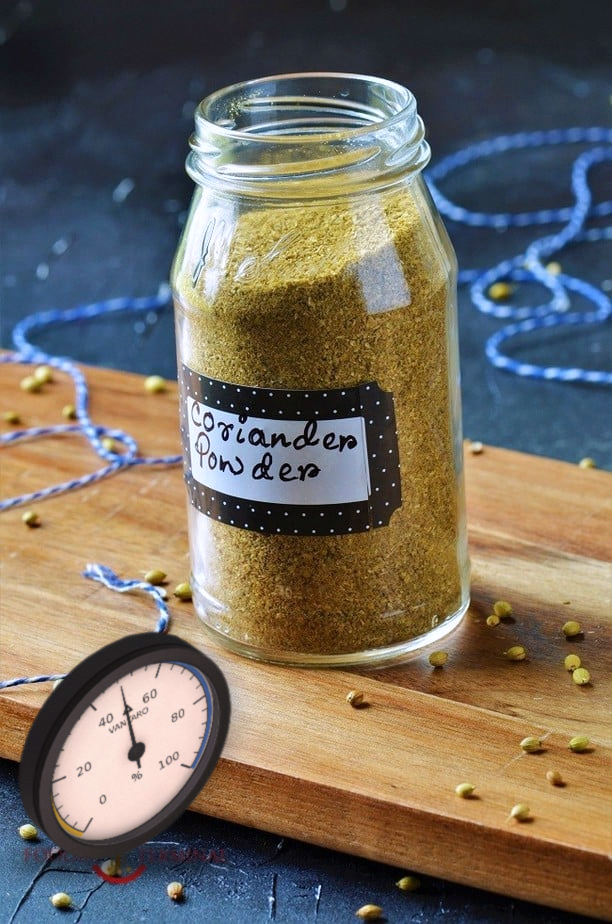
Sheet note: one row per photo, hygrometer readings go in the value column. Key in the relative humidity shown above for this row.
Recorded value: 48 %
